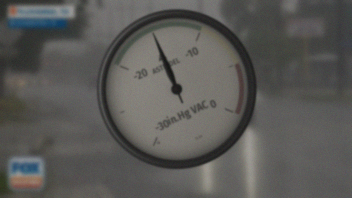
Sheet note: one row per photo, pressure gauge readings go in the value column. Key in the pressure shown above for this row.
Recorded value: -15 inHg
